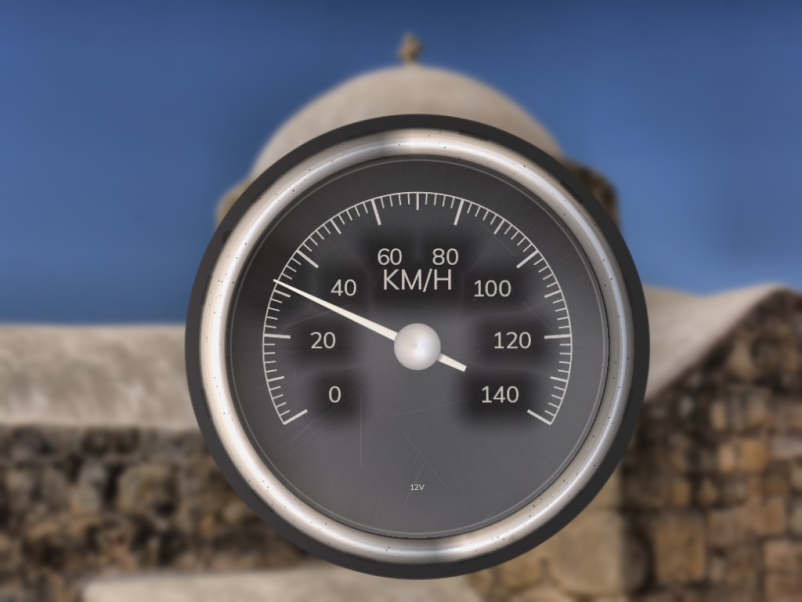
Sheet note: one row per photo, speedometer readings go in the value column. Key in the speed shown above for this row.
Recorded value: 32 km/h
